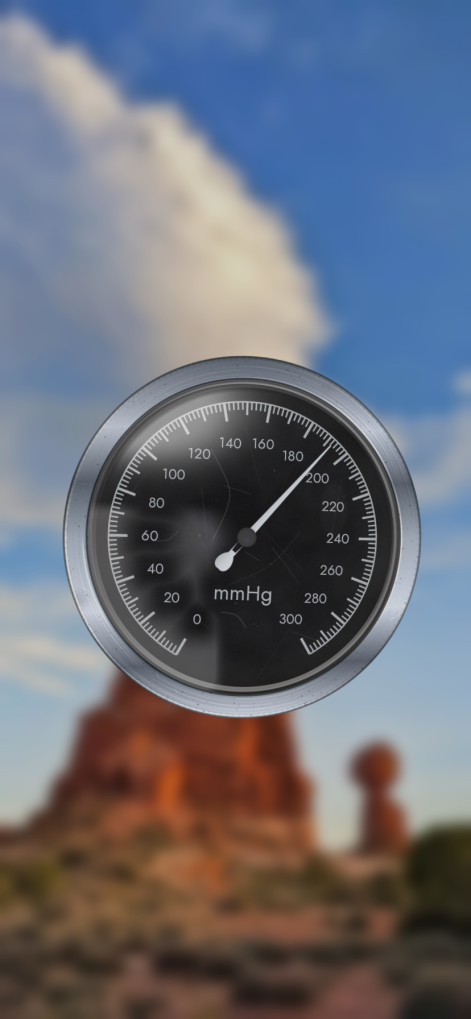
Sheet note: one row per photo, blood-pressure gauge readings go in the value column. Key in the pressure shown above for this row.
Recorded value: 192 mmHg
